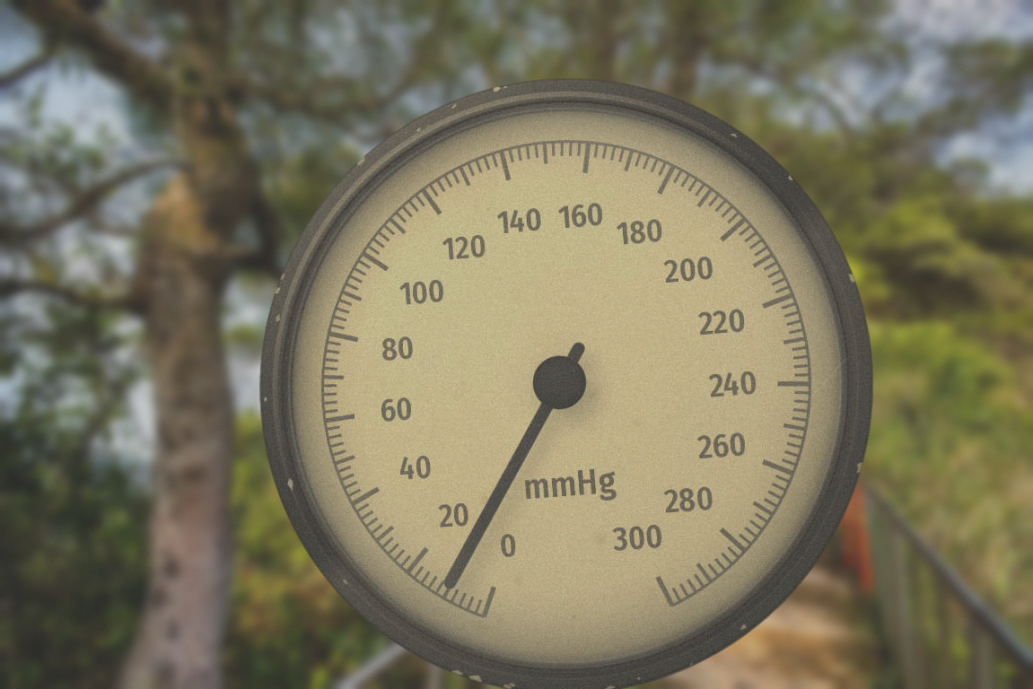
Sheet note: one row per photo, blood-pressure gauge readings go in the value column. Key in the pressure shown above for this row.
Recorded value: 10 mmHg
